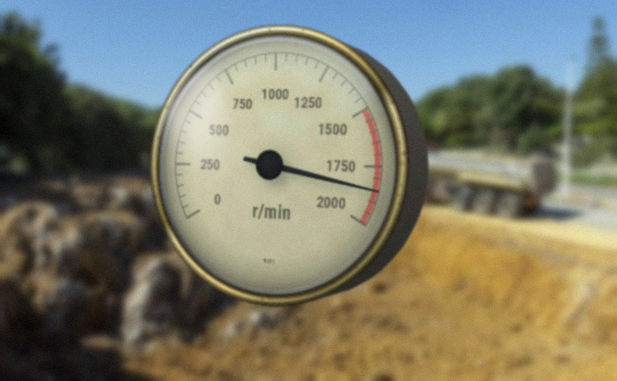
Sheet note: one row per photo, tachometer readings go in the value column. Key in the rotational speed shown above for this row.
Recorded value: 1850 rpm
